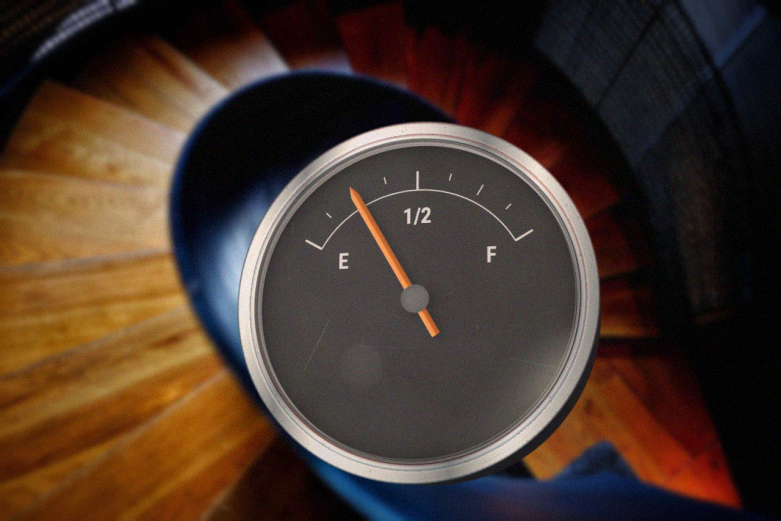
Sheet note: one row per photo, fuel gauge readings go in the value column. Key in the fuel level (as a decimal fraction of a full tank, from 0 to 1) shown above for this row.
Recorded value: 0.25
